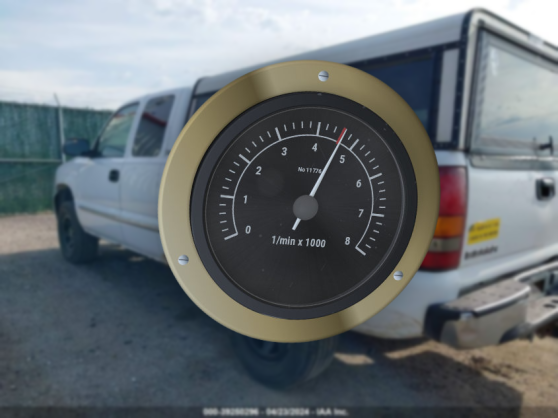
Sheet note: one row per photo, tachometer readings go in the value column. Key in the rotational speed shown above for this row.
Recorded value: 4600 rpm
